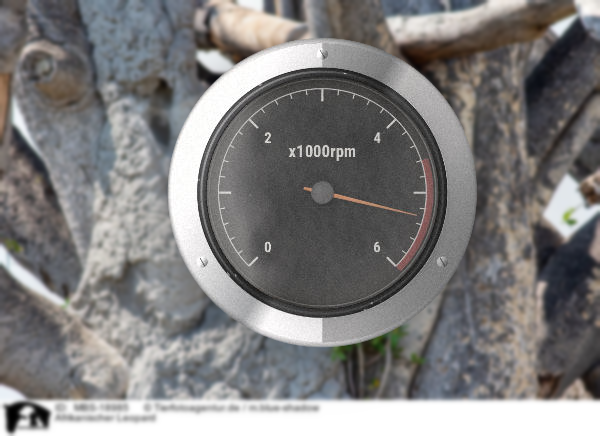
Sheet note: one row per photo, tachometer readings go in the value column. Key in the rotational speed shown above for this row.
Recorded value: 5300 rpm
